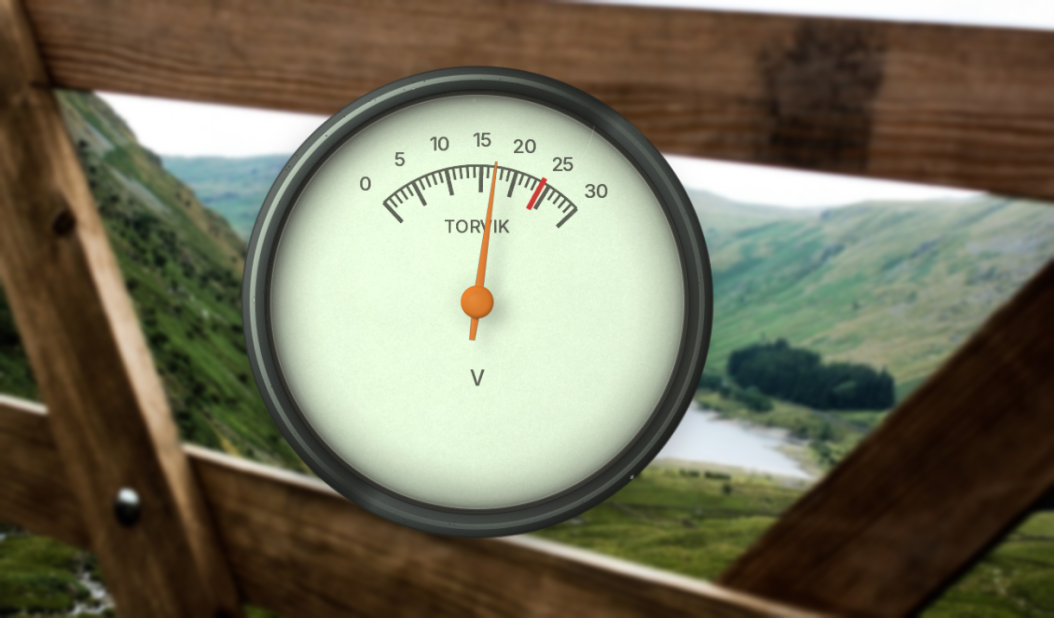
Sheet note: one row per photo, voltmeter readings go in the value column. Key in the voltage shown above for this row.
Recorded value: 17 V
